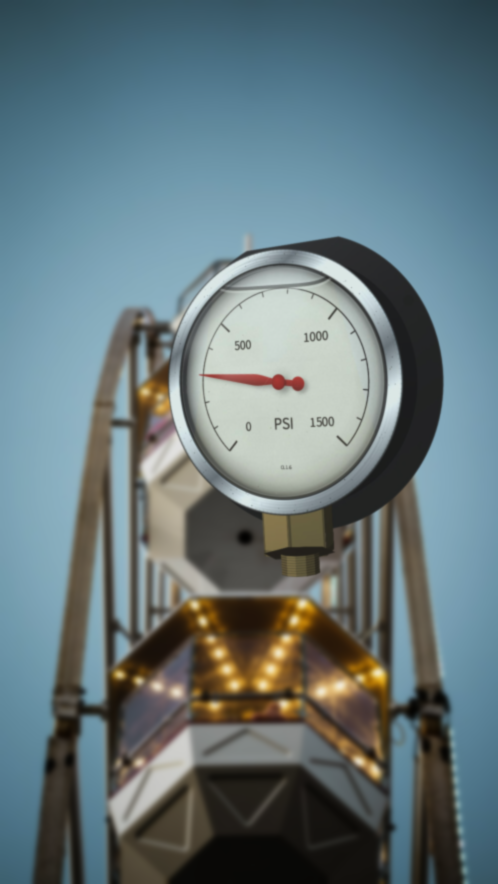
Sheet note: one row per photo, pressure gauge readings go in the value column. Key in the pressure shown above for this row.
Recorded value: 300 psi
